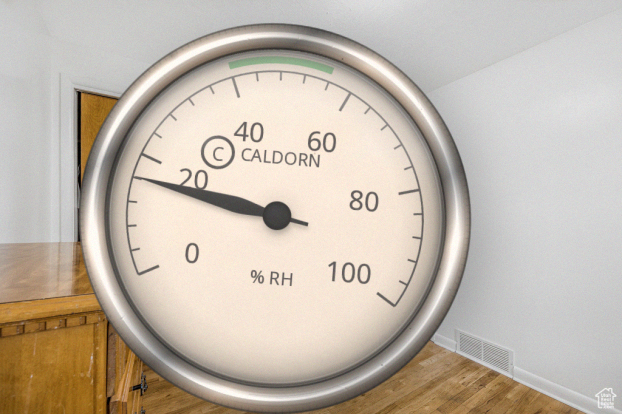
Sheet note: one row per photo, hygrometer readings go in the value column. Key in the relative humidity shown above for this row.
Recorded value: 16 %
